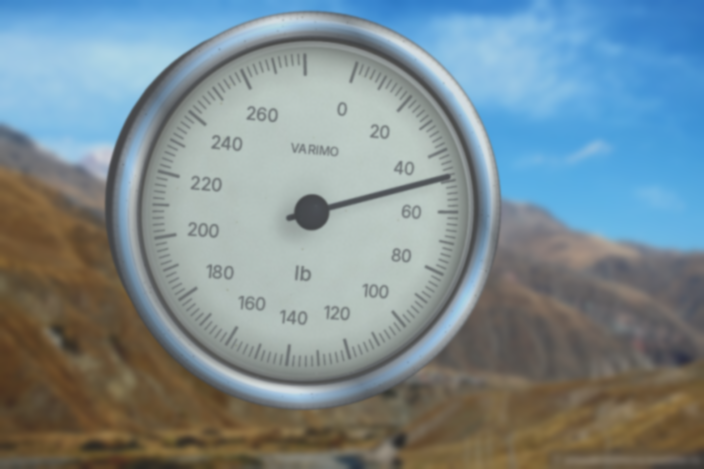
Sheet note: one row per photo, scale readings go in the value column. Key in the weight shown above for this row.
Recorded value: 48 lb
